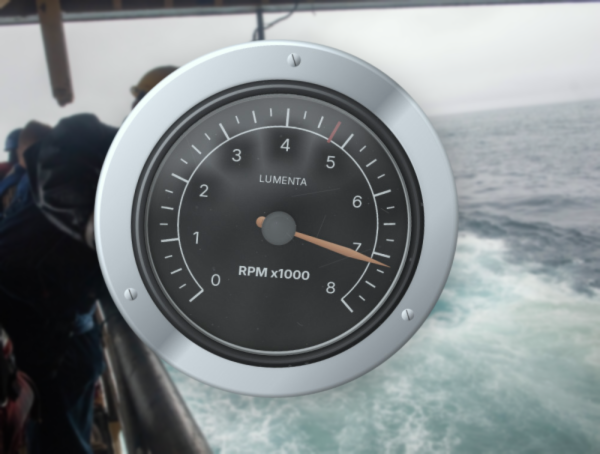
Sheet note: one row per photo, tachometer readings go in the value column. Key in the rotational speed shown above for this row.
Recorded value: 7125 rpm
